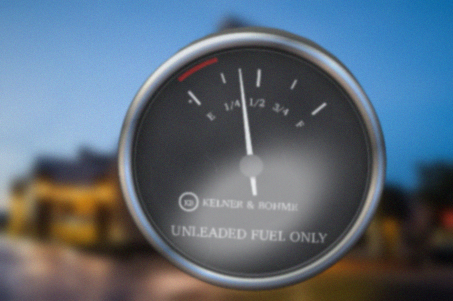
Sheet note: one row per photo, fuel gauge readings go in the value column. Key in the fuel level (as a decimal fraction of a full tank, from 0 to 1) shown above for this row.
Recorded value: 0.375
